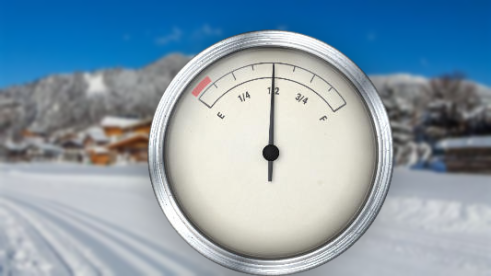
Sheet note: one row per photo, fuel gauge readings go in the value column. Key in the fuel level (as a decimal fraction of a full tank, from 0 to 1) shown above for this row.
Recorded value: 0.5
